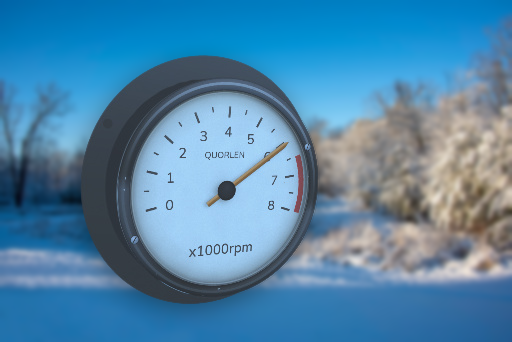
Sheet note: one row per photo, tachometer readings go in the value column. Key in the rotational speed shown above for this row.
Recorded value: 6000 rpm
